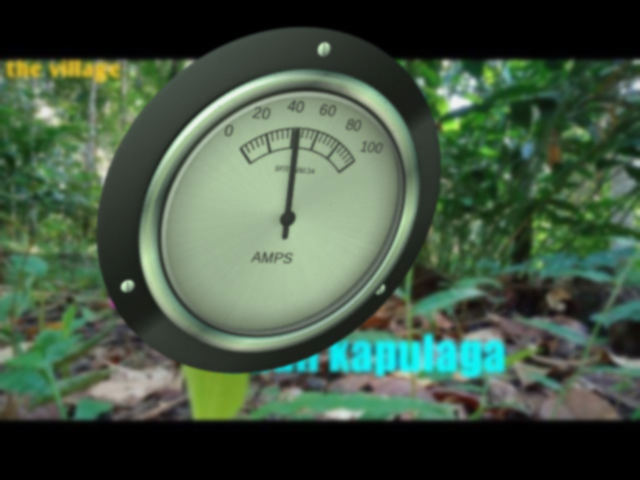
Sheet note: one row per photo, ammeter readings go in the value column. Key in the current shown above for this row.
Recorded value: 40 A
